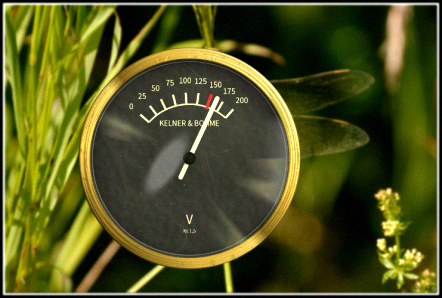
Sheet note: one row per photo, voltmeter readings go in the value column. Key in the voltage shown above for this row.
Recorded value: 162.5 V
